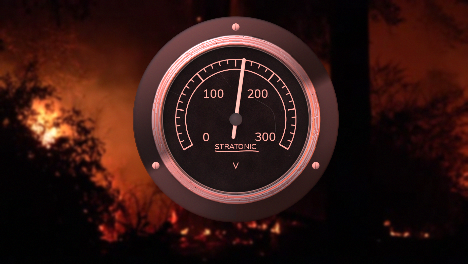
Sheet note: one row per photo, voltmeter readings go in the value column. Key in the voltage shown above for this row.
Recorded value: 160 V
